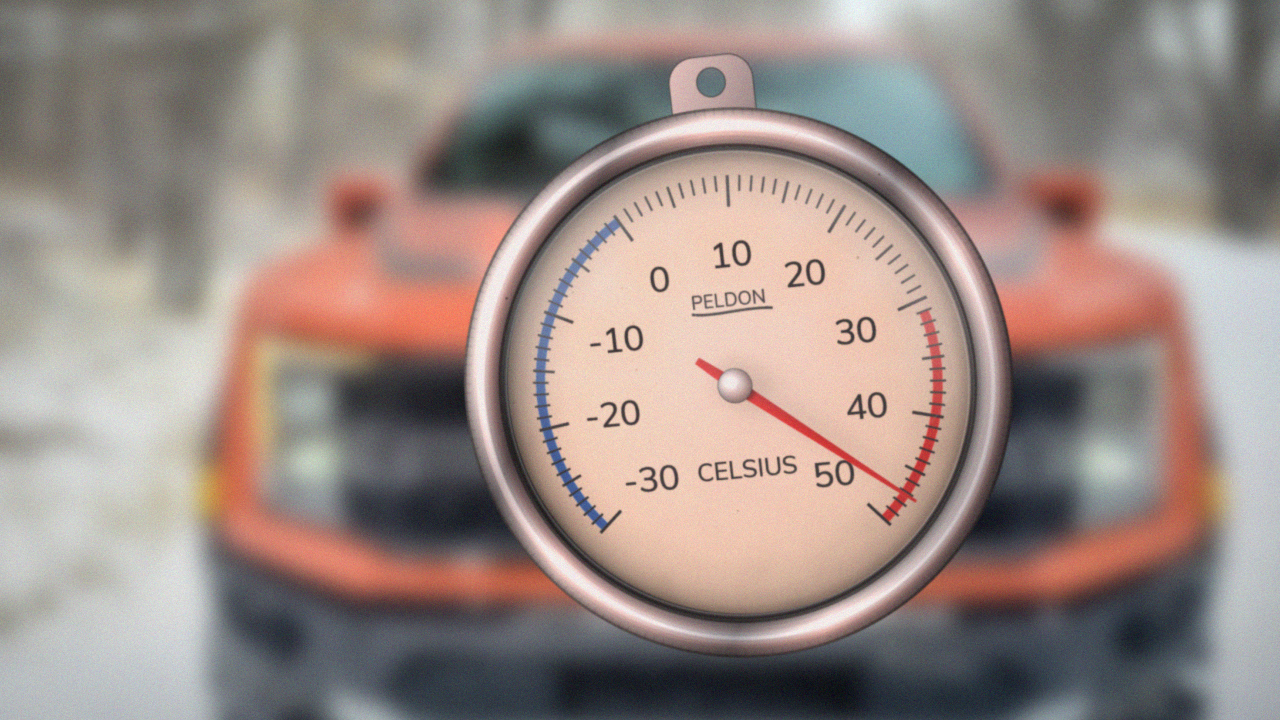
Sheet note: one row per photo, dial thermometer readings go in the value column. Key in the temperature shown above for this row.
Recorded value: 47 °C
